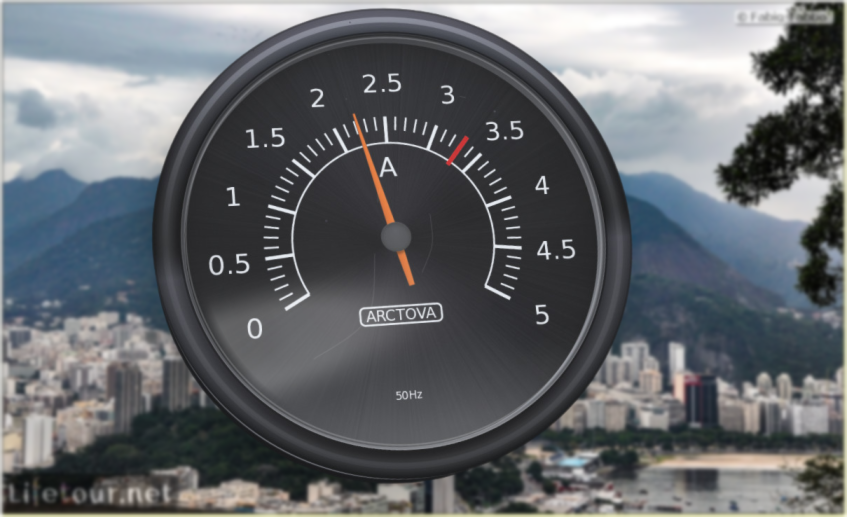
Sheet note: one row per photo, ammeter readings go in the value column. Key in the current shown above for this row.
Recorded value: 2.2 A
